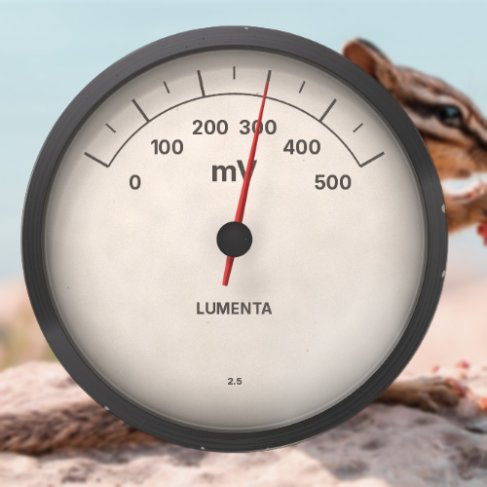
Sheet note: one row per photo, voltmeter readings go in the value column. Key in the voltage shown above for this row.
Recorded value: 300 mV
